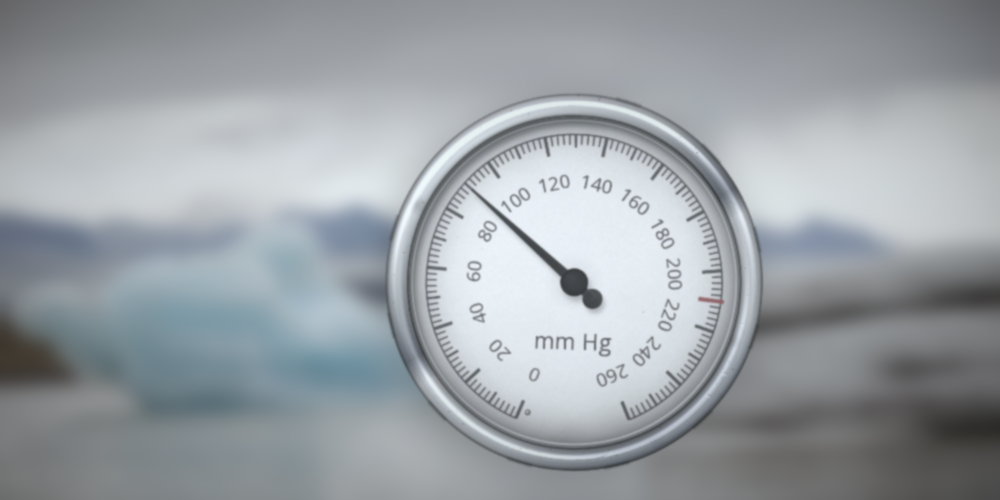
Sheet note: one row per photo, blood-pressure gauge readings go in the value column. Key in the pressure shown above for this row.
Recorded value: 90 mmHg
